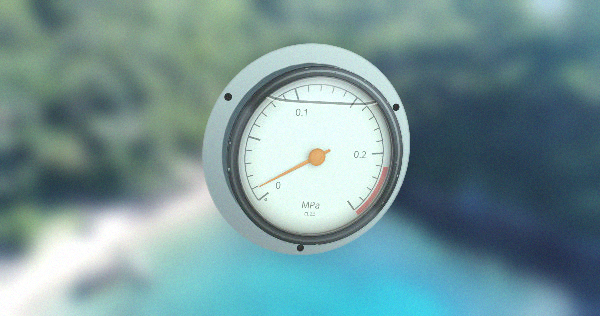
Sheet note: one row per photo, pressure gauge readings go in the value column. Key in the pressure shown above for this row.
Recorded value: 0.01 MPa
